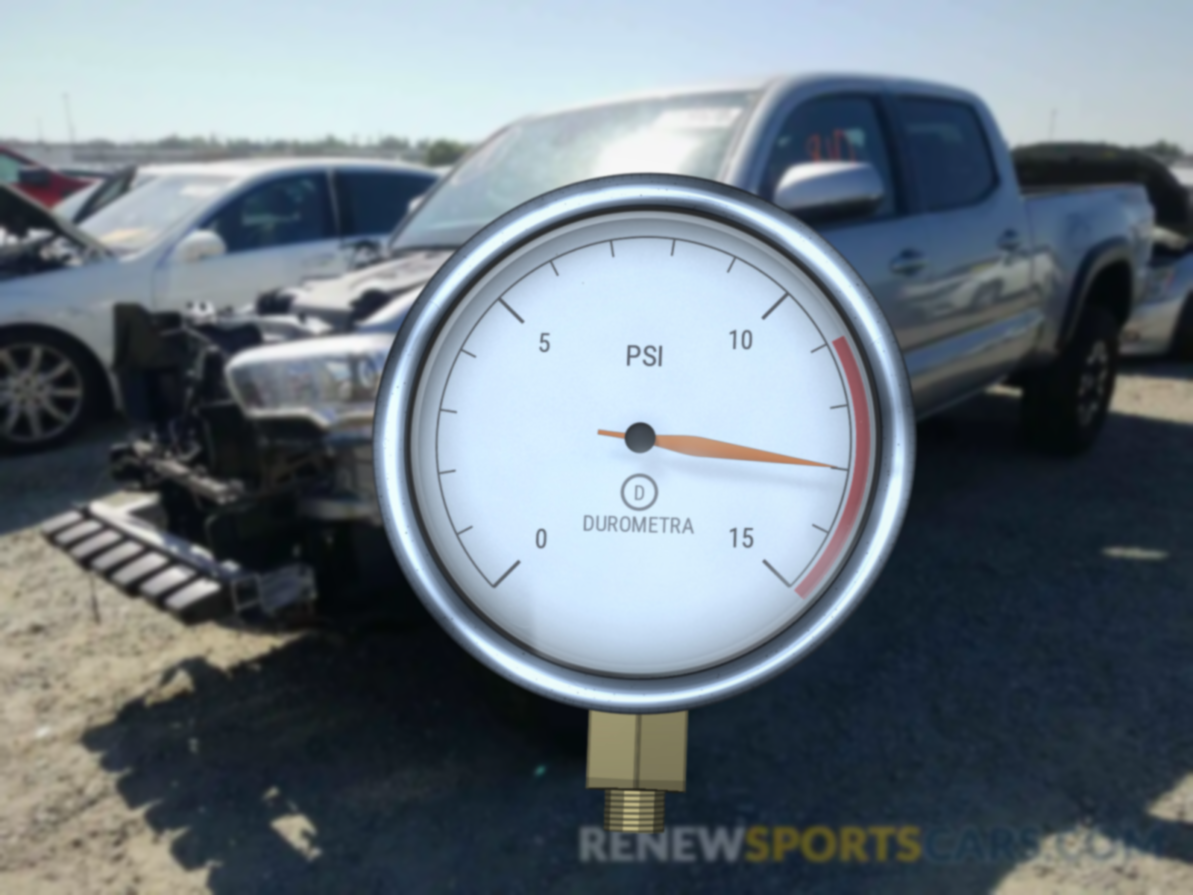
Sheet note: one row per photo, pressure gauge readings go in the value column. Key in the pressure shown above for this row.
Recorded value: 13 psi
